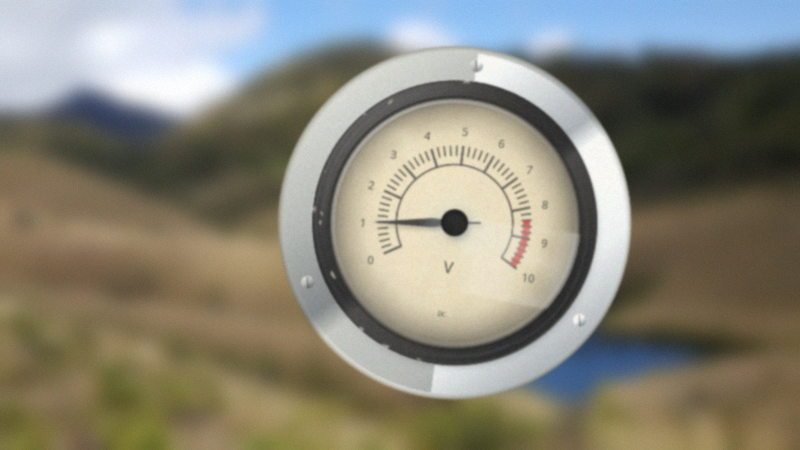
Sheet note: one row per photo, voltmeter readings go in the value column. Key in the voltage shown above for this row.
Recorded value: 1 V
